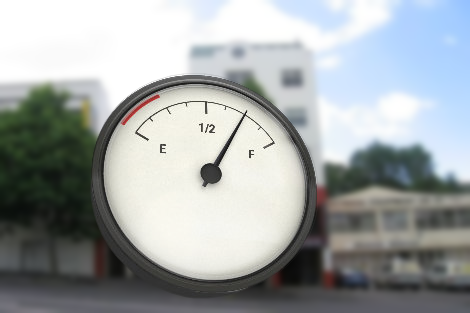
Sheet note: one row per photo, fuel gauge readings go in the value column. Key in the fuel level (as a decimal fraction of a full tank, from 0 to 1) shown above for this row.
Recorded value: 0.75
